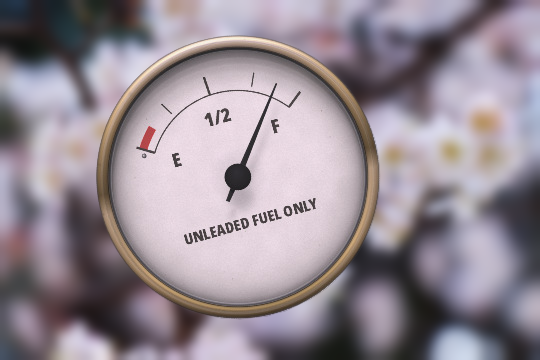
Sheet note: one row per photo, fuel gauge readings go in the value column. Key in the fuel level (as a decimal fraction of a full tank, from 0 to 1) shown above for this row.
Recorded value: 0.875
